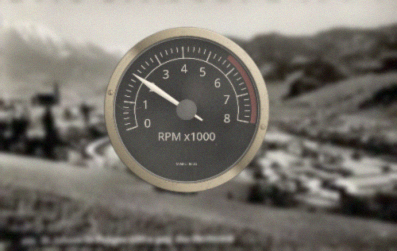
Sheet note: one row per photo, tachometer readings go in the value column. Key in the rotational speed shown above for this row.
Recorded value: 2000 rpm
